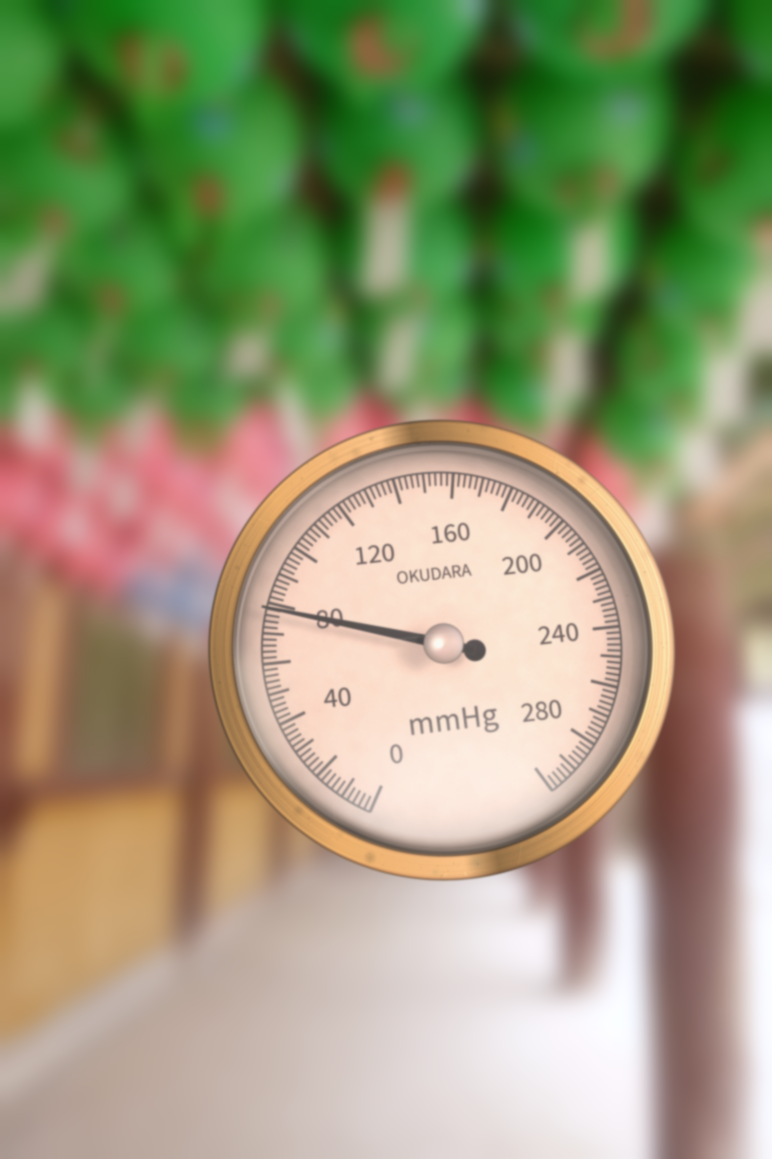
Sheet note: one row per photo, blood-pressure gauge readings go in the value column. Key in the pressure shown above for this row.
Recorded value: 78 mmHg
